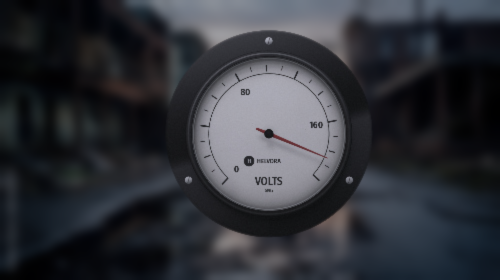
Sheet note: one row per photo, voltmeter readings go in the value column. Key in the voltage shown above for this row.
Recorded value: 185 V
